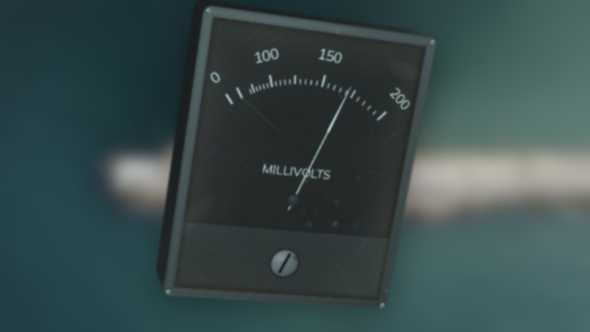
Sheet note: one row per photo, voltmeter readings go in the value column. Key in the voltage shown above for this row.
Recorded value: 170 mV
